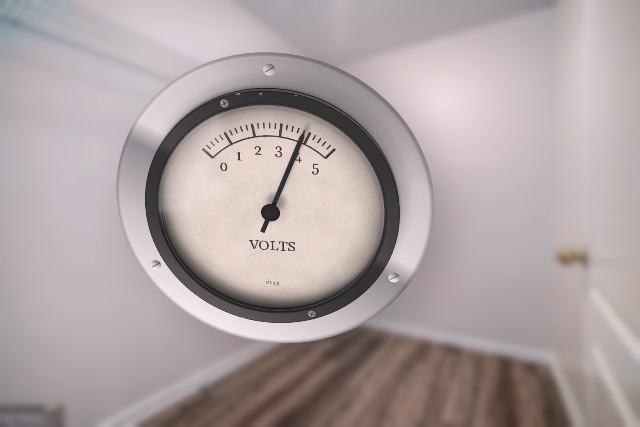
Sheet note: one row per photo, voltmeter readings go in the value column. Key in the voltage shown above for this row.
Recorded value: 3.8 V
